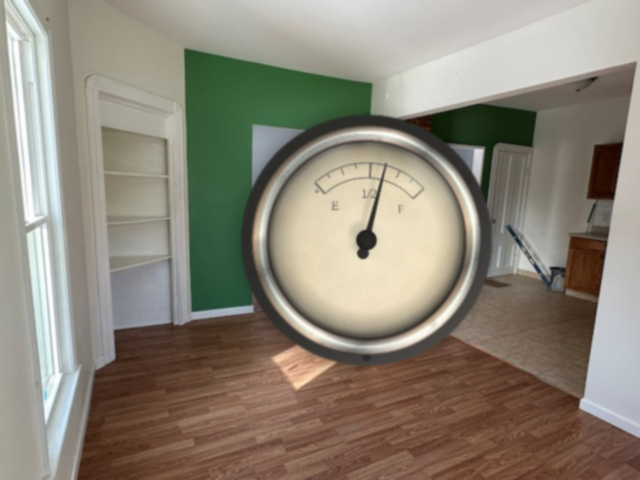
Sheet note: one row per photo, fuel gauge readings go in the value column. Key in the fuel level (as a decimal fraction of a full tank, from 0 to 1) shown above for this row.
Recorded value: 0.625
